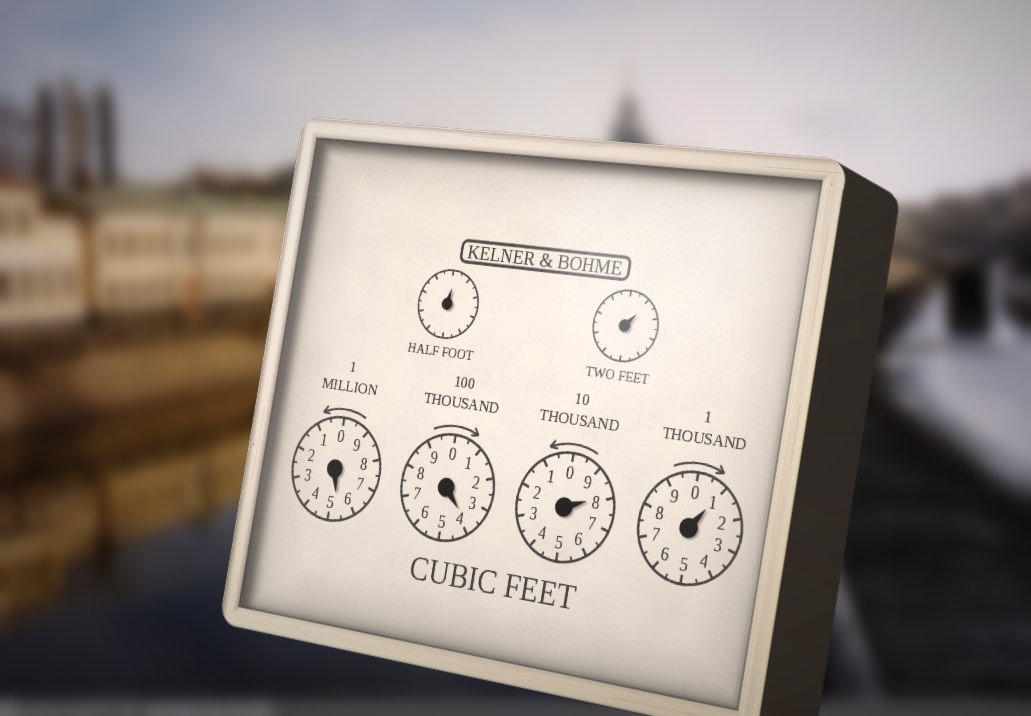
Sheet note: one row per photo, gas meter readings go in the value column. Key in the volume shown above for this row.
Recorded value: 538100 ft³
